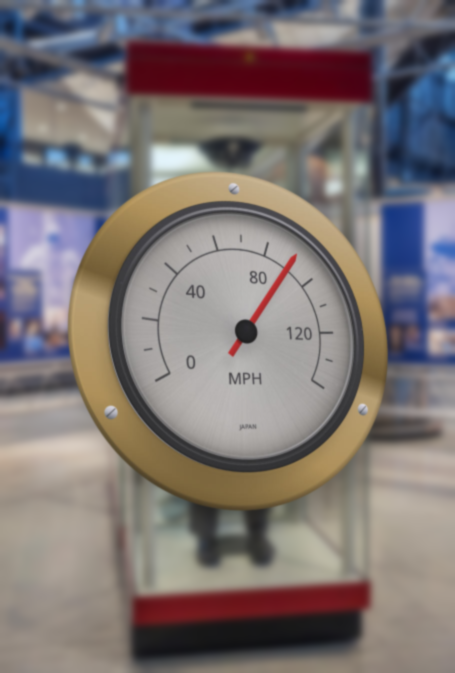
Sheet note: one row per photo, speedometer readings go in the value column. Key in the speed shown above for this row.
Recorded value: 90 mph
